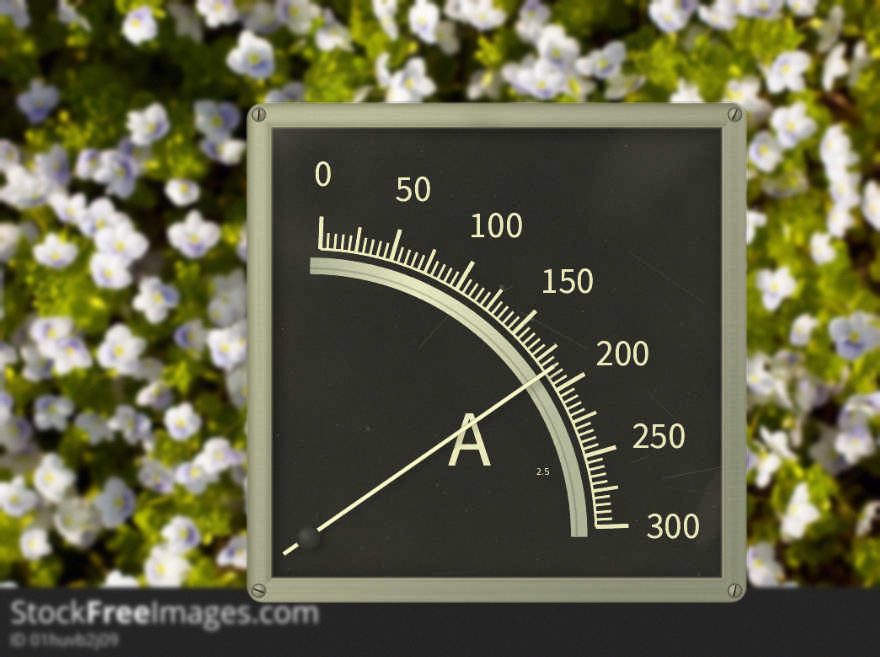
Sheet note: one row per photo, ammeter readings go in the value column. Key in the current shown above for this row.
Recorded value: 185 A
